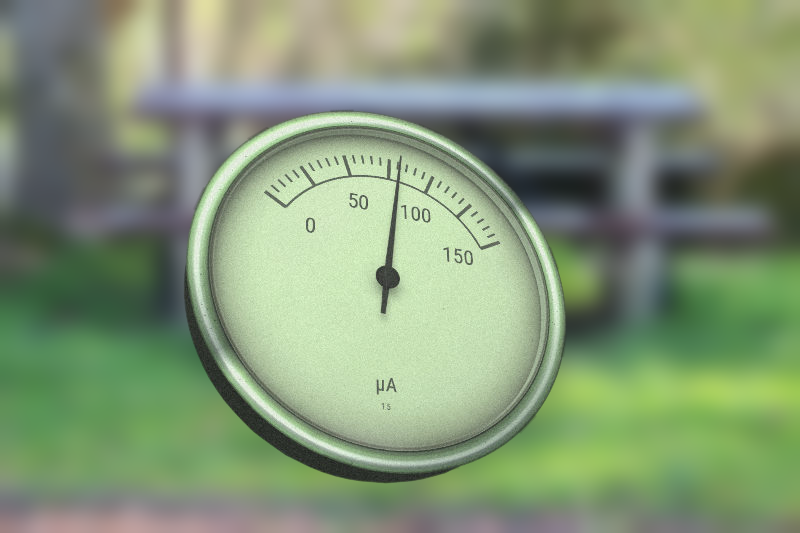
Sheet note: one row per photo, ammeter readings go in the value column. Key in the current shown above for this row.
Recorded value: 80 µA
